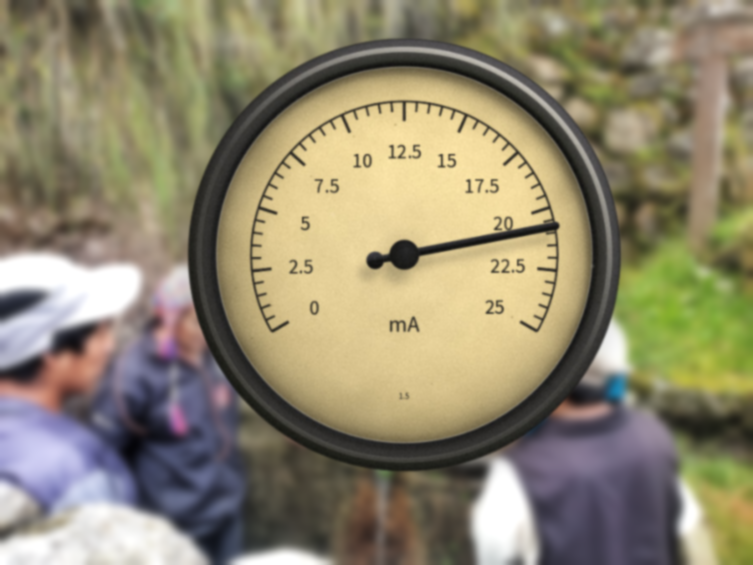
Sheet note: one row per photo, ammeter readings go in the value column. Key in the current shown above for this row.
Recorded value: 20.75 mA
